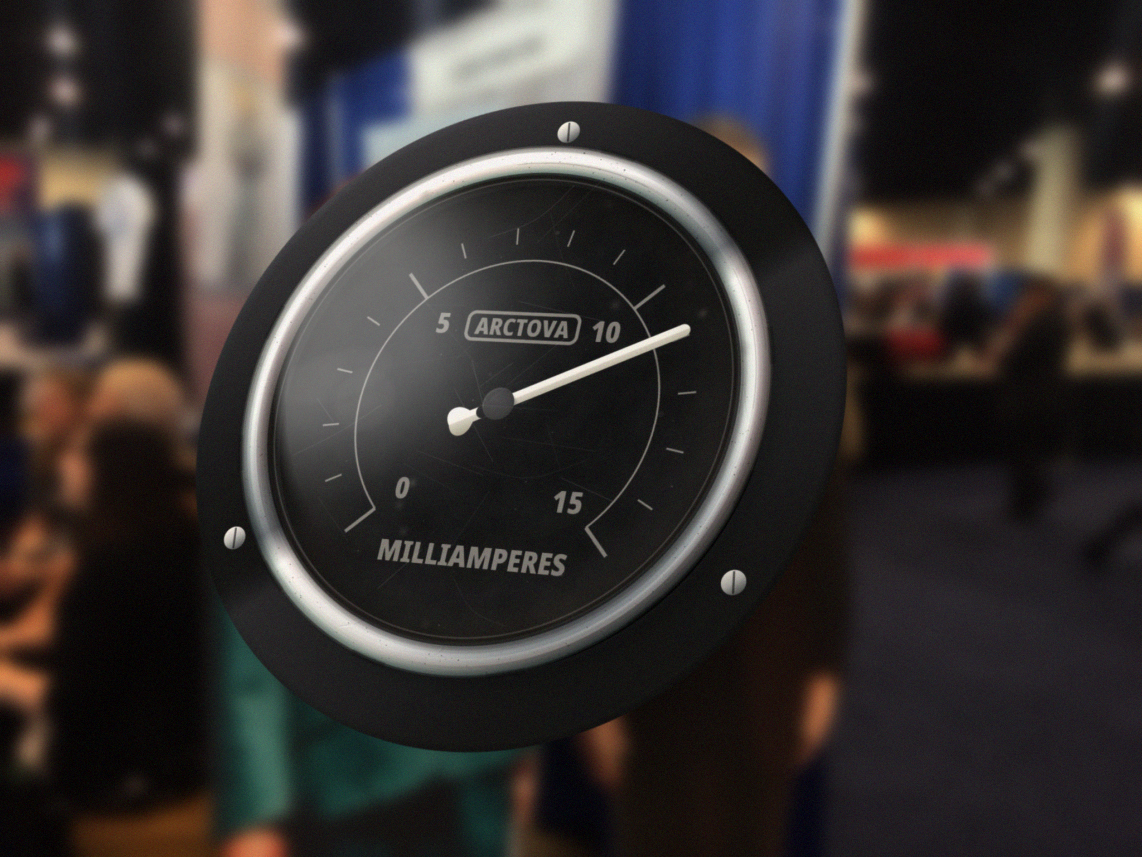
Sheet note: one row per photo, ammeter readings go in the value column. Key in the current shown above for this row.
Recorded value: 11 mA
